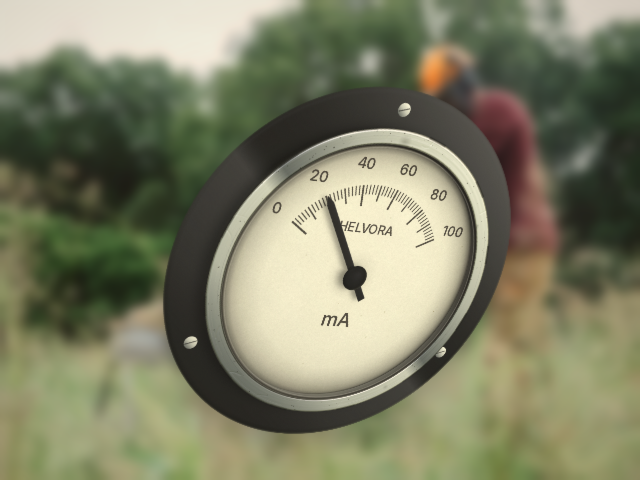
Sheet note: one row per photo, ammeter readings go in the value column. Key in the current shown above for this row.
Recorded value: 20 mA
